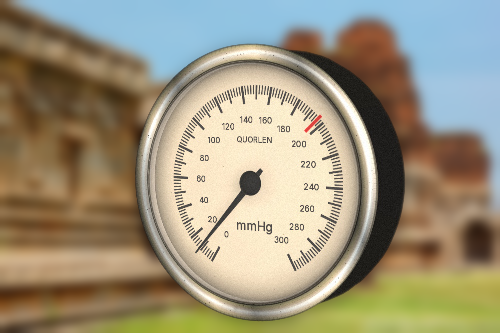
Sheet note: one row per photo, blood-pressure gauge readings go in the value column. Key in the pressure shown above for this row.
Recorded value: 10 mmHg
